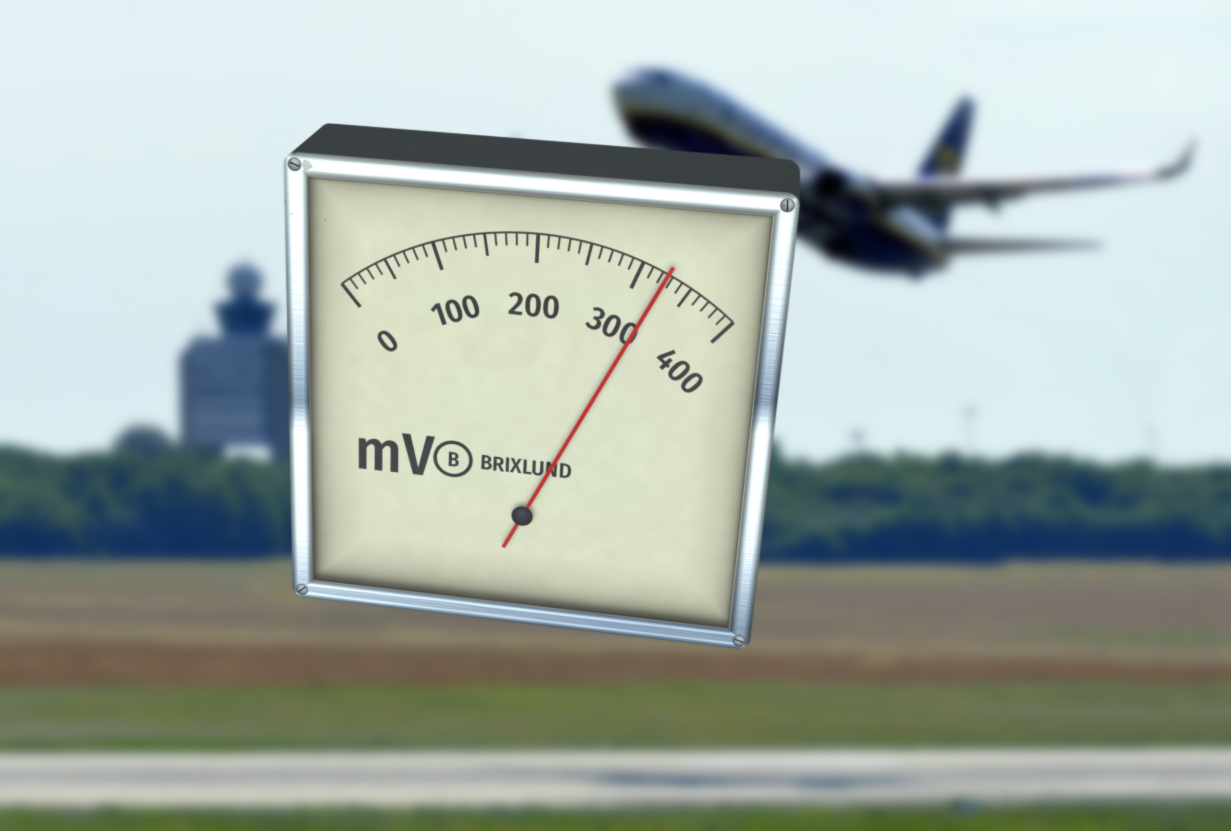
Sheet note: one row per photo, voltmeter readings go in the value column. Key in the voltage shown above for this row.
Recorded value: 325 mV
